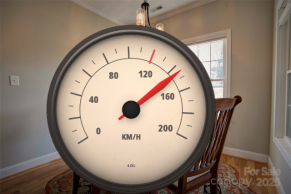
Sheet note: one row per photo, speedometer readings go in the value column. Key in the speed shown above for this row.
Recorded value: 145 km/h
